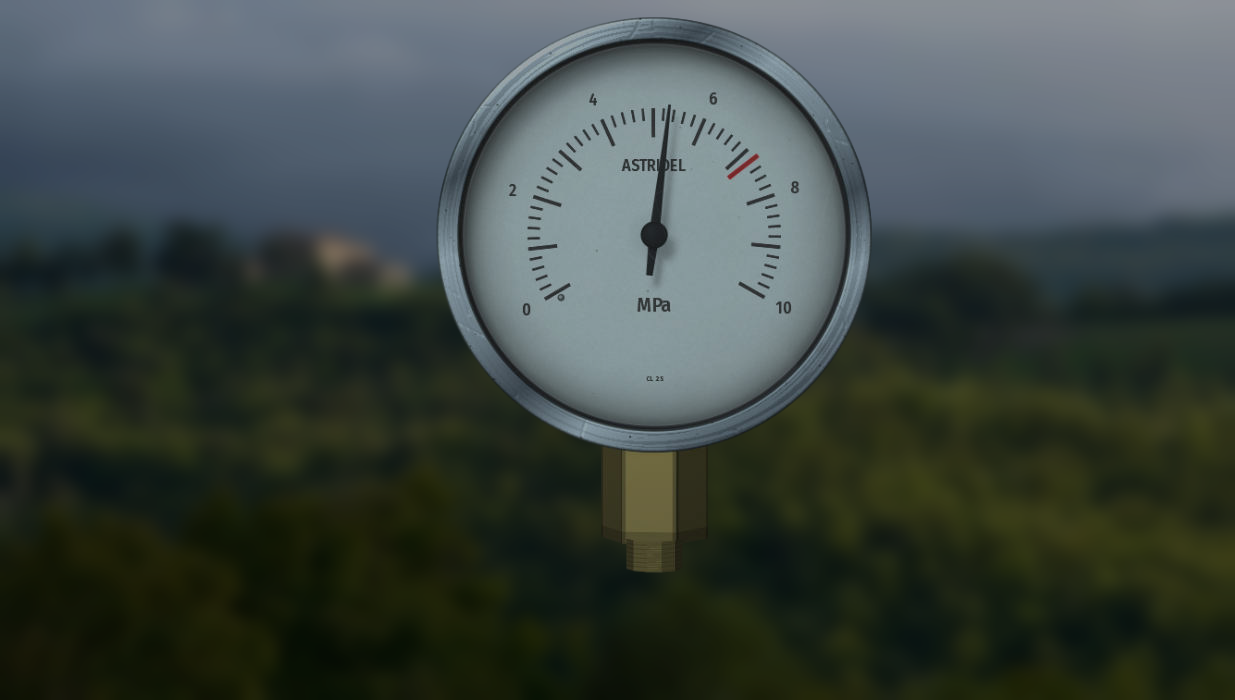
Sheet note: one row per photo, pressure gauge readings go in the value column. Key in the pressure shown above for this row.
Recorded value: 5.3 MPa
